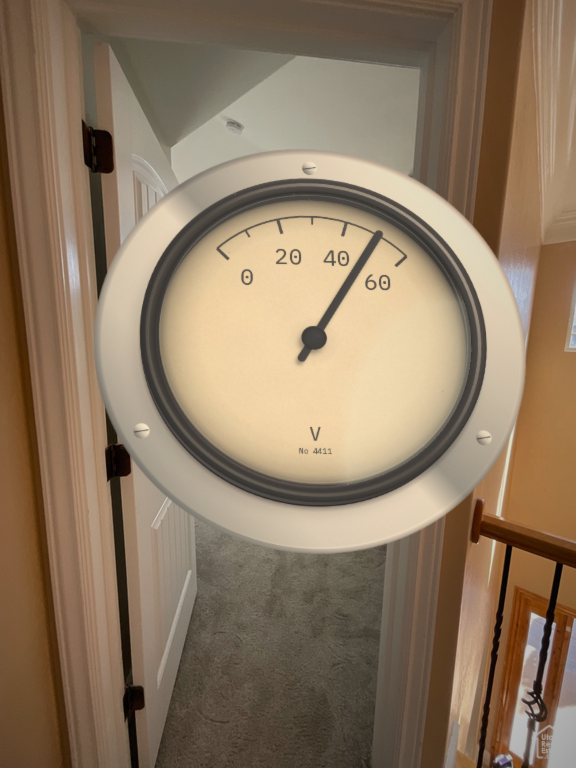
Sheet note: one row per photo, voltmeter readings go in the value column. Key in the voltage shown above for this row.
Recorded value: 50 V
